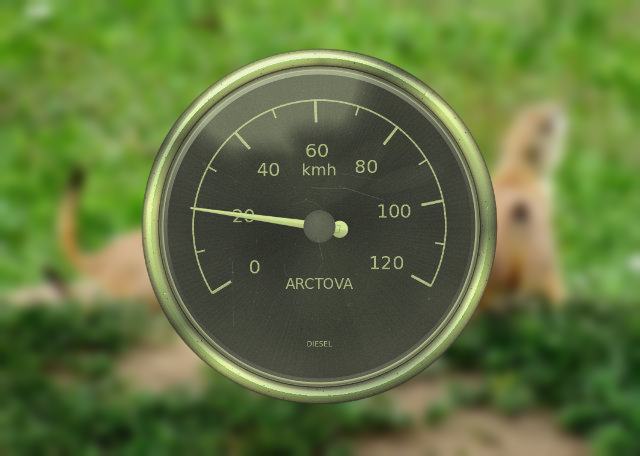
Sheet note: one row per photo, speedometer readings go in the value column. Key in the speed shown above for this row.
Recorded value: 20 km/h
